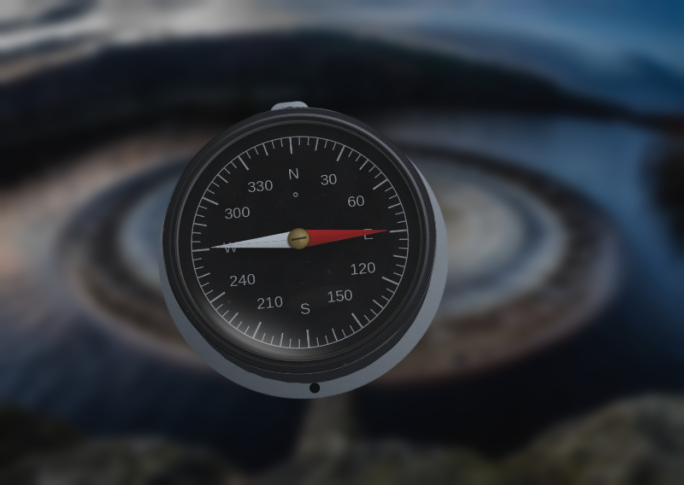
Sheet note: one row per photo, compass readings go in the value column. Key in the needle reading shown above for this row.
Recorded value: 90 °
